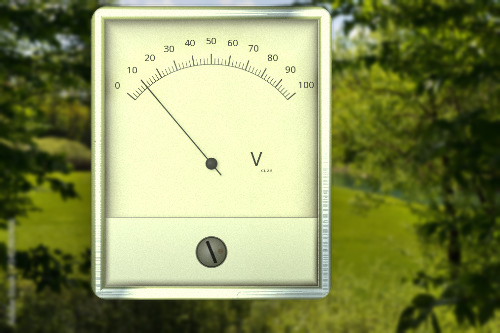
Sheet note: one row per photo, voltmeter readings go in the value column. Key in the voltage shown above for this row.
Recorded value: 10 V
